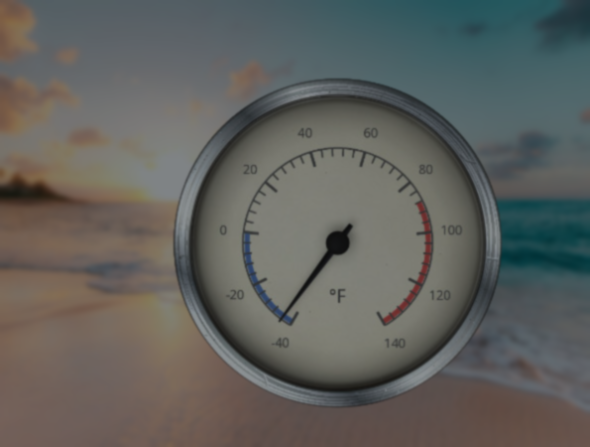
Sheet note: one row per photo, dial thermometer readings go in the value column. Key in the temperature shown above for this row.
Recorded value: -36 °F
